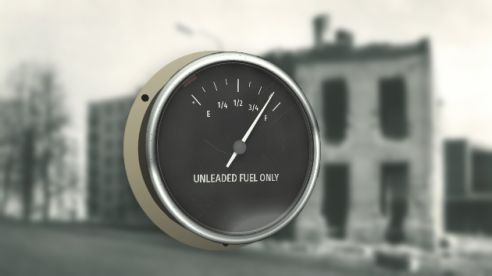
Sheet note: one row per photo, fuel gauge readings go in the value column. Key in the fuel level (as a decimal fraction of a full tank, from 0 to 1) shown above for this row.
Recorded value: 0.875
